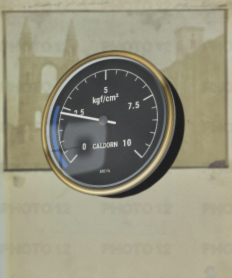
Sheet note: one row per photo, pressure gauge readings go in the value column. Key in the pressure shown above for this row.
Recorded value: 2.25 kg/cm²
